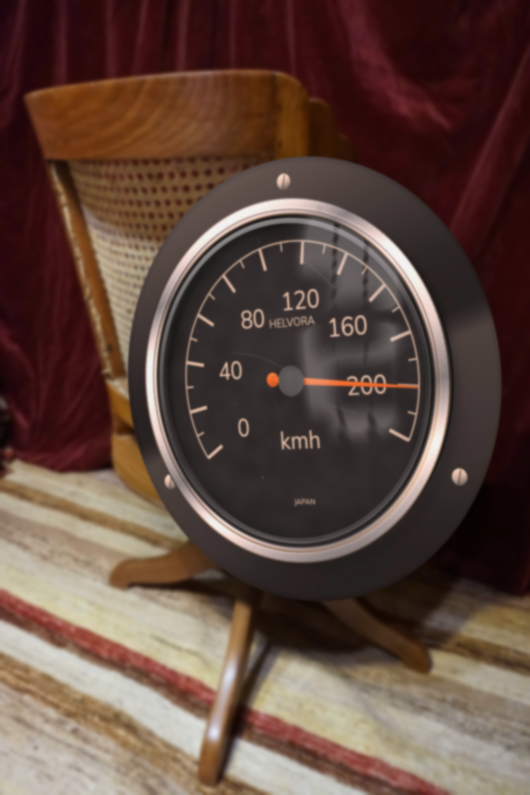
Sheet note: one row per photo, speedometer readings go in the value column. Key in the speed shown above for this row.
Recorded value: 200 km/h
